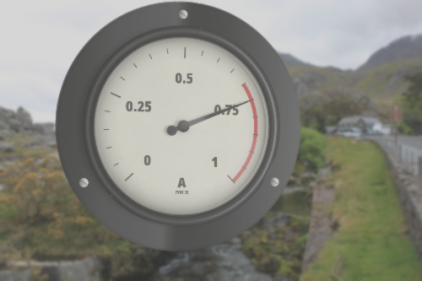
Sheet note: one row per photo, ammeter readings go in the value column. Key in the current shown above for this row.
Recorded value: 0.75 A
